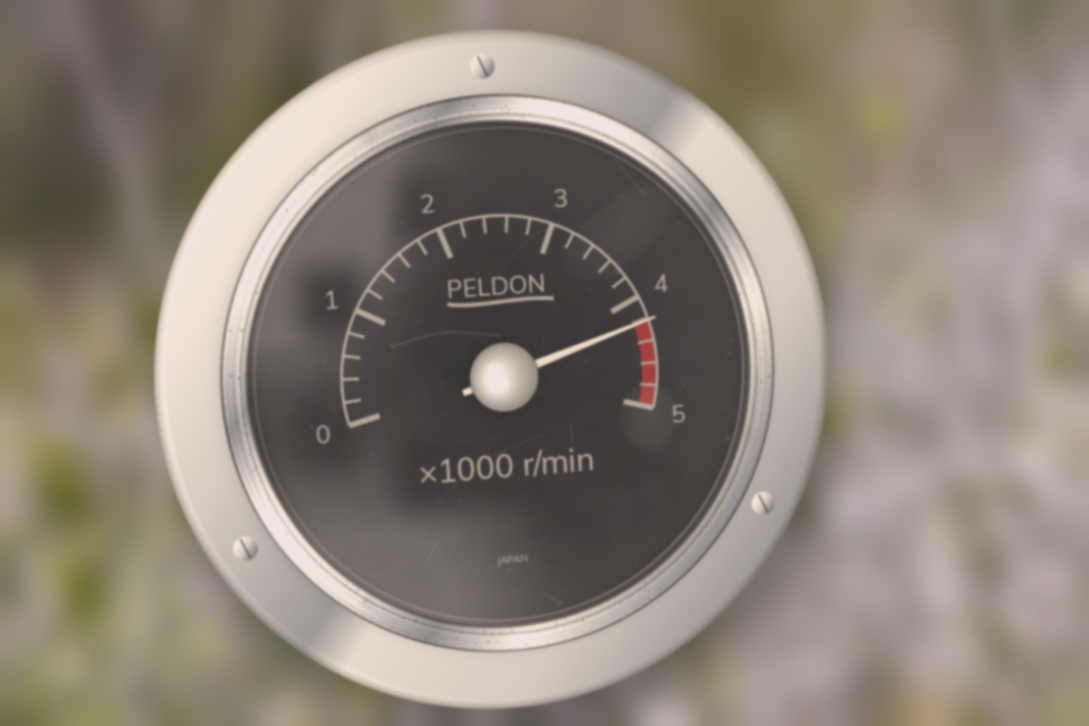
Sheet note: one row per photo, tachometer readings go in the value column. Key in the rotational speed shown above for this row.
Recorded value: 4200 rpm
